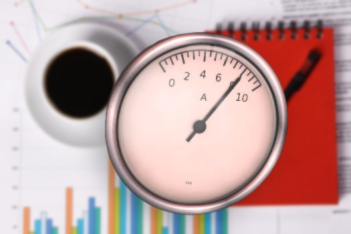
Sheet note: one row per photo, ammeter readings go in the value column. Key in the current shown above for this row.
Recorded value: 8 A
